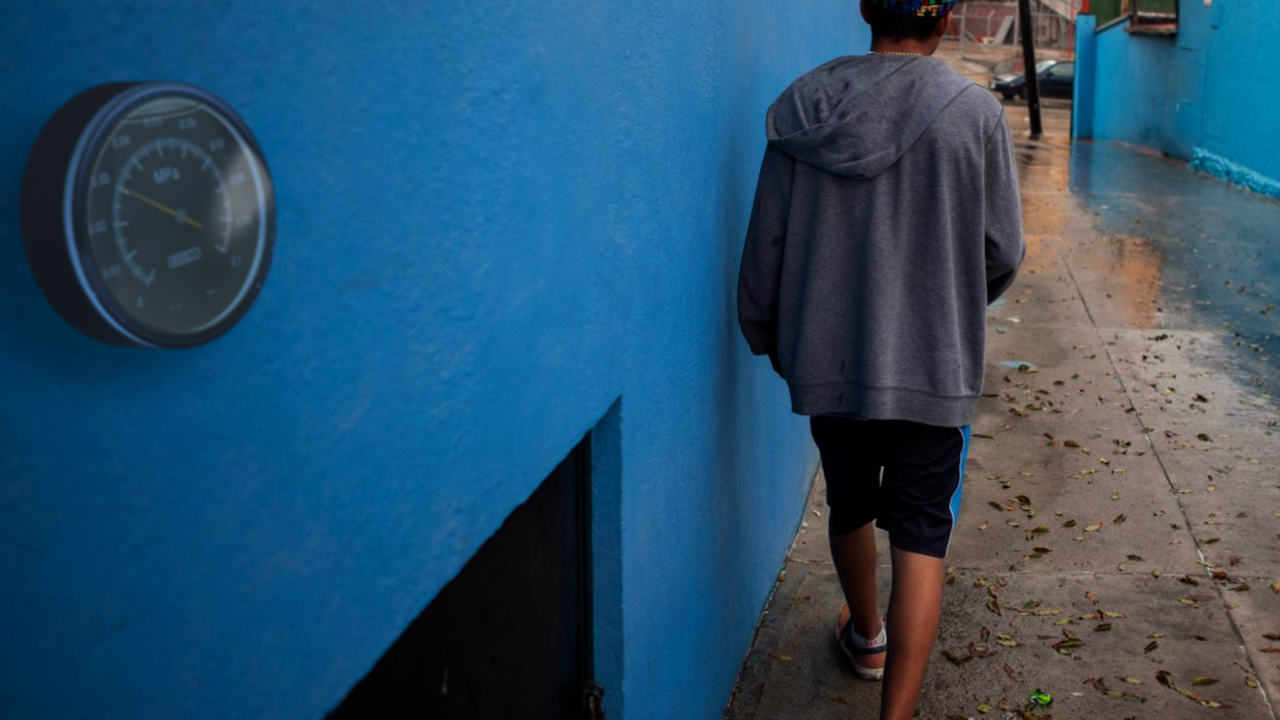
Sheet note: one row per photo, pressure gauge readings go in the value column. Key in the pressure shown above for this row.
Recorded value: 0.03 MPa
